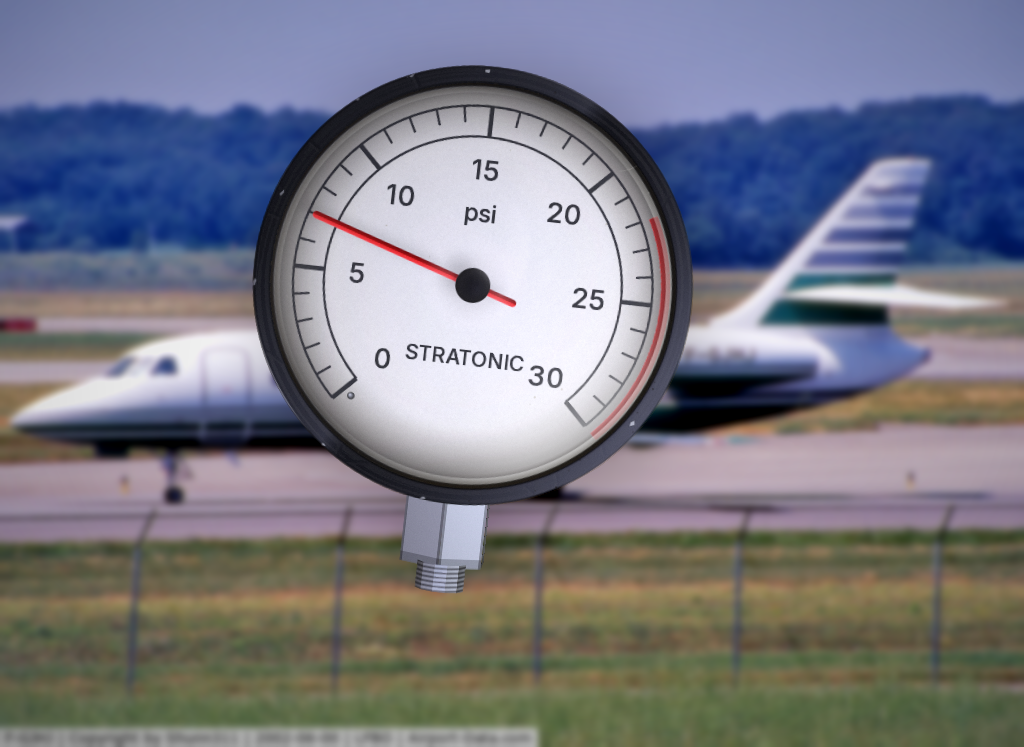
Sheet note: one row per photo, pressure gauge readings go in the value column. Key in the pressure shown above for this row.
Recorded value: 7 psi
